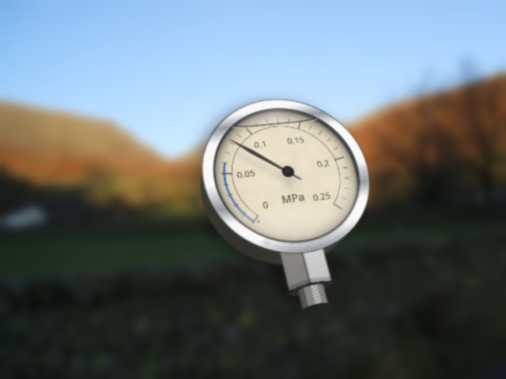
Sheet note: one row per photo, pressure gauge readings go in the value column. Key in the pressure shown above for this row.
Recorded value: 0.08 MPa
